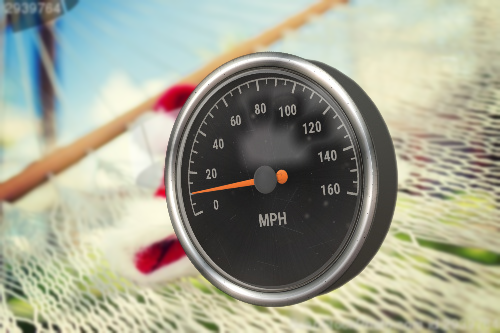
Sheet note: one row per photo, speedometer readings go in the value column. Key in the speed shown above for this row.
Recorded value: 10 mph
